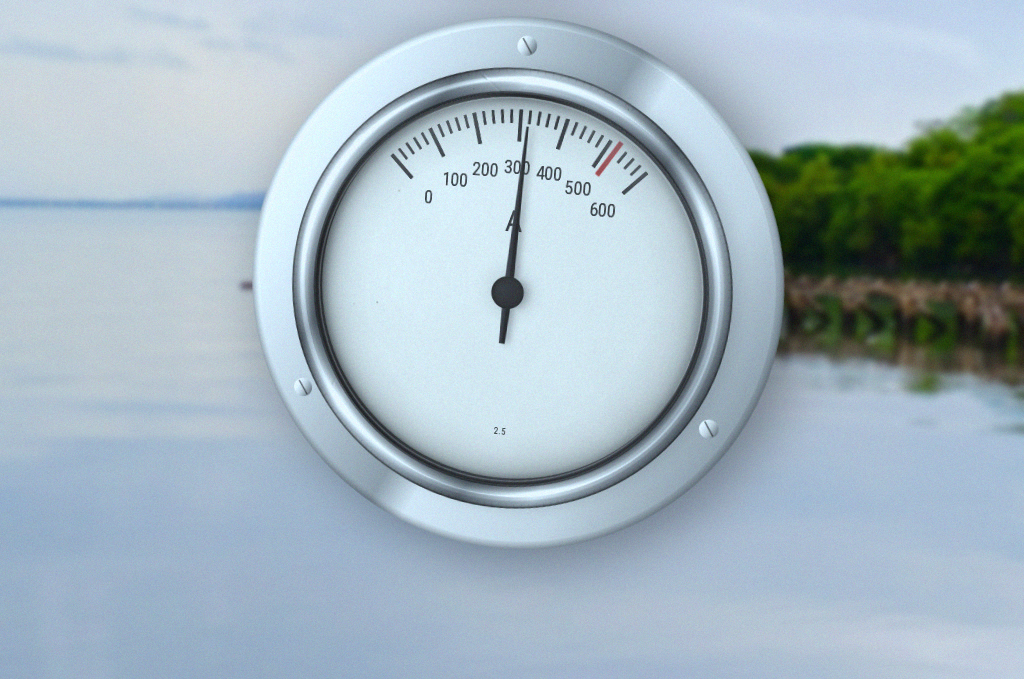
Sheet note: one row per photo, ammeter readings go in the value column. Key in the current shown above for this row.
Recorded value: 320 A
